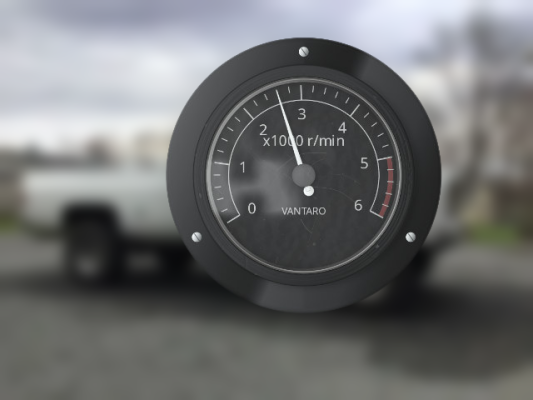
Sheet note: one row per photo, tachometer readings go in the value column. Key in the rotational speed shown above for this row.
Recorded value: 2600 rpm
